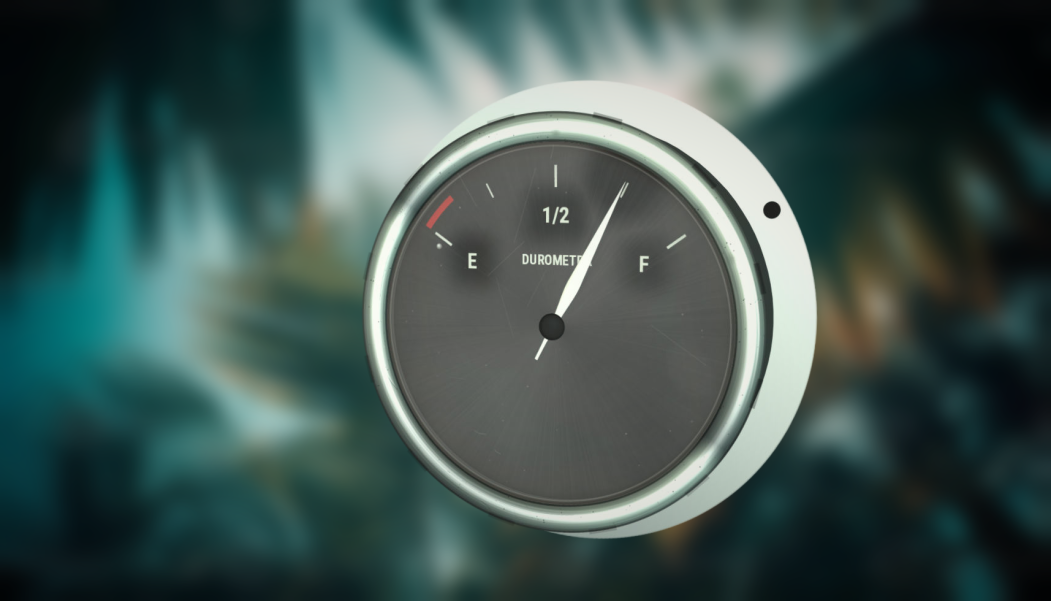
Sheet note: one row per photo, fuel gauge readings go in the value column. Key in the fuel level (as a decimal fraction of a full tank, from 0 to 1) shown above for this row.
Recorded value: 0.75
